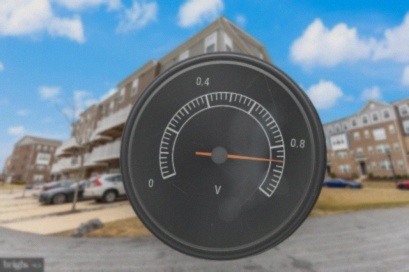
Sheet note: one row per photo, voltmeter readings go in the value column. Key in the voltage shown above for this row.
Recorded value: 0.86 V
